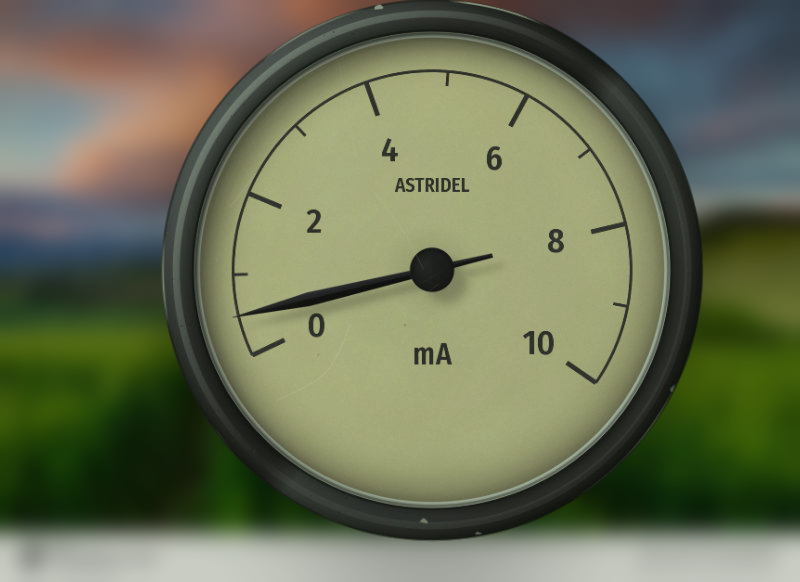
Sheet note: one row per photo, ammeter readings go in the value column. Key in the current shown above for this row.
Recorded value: 0.5 mA
